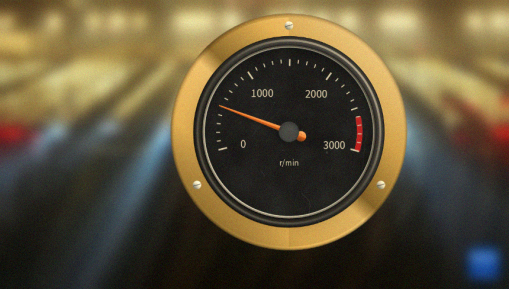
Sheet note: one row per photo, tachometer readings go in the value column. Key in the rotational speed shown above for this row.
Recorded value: 500 rpm
